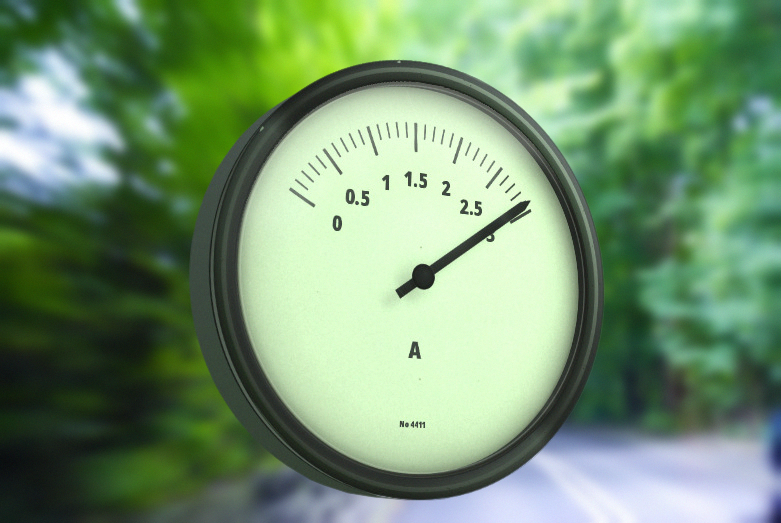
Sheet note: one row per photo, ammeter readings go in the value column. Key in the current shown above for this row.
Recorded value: 2.9 A
